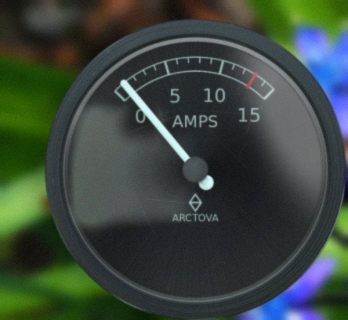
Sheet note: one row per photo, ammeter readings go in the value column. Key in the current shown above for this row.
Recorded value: 1 A
